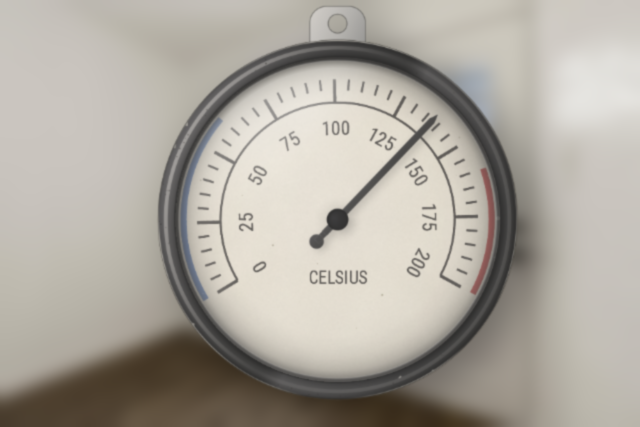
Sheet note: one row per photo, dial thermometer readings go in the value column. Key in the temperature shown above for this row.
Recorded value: 137.5 °C
